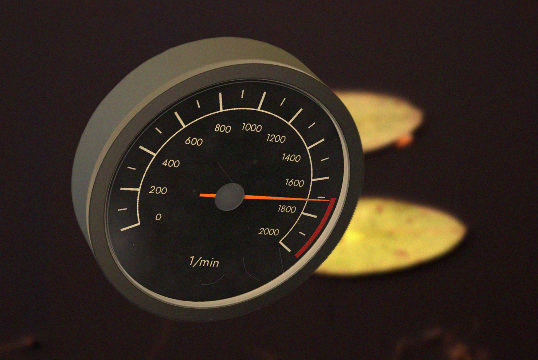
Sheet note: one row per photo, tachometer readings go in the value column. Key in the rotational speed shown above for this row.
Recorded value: 1700 rpm
